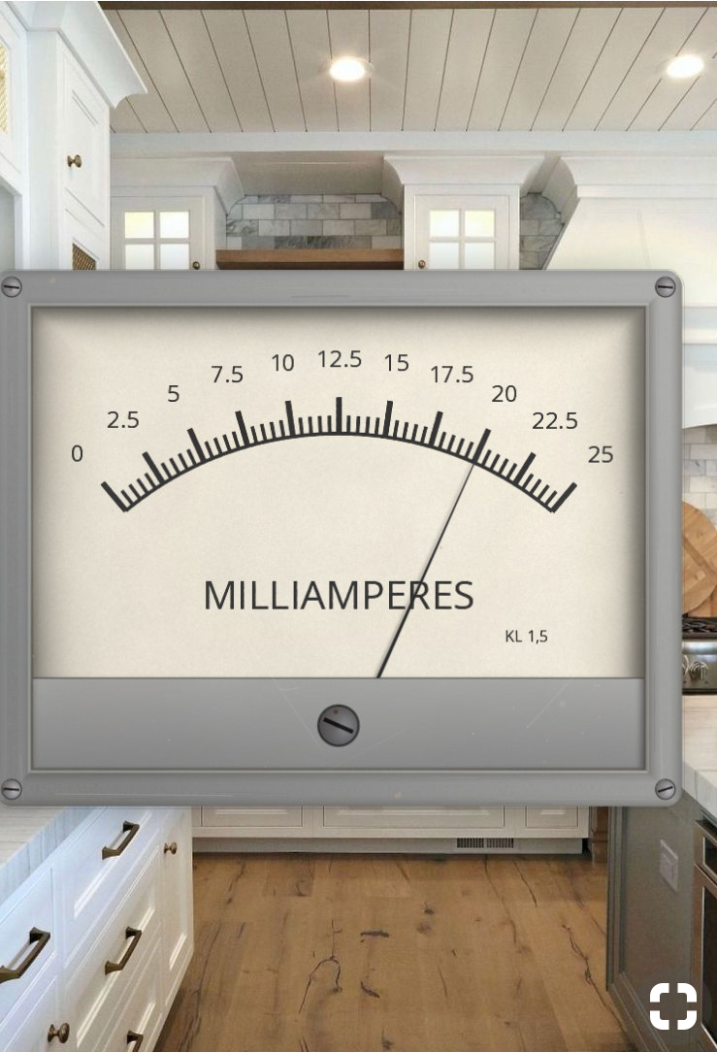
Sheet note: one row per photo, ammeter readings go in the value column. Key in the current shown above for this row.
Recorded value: 20 mA
